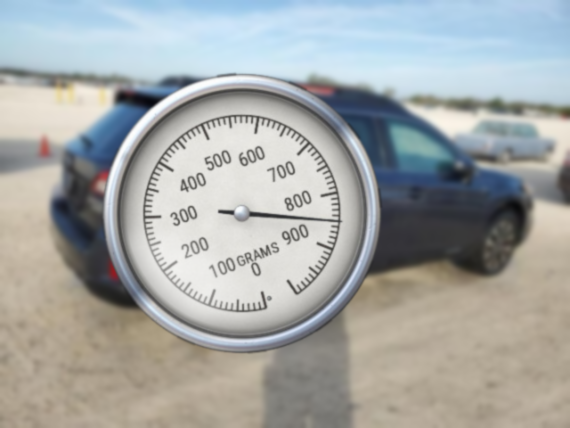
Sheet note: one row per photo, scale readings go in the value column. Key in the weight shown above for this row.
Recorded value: 850 g
